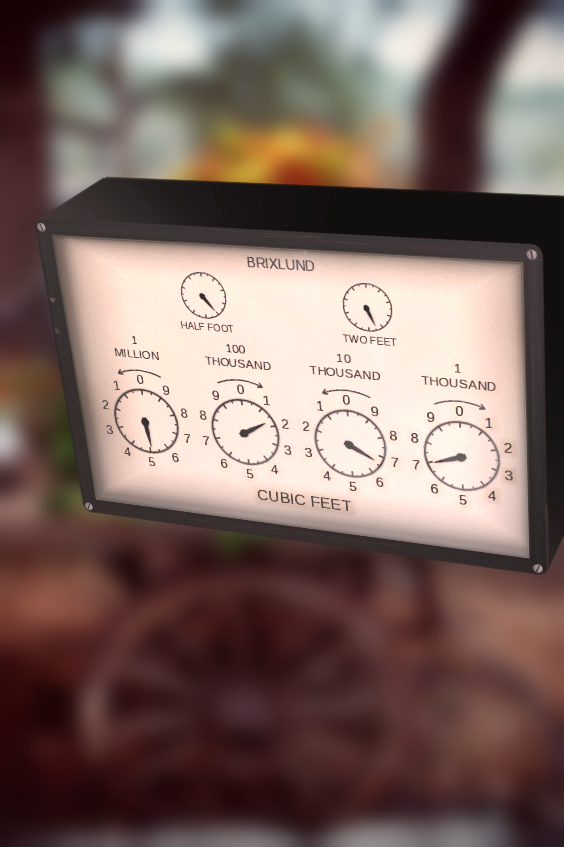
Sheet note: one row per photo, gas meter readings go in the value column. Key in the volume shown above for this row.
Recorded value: 516700 ft³
